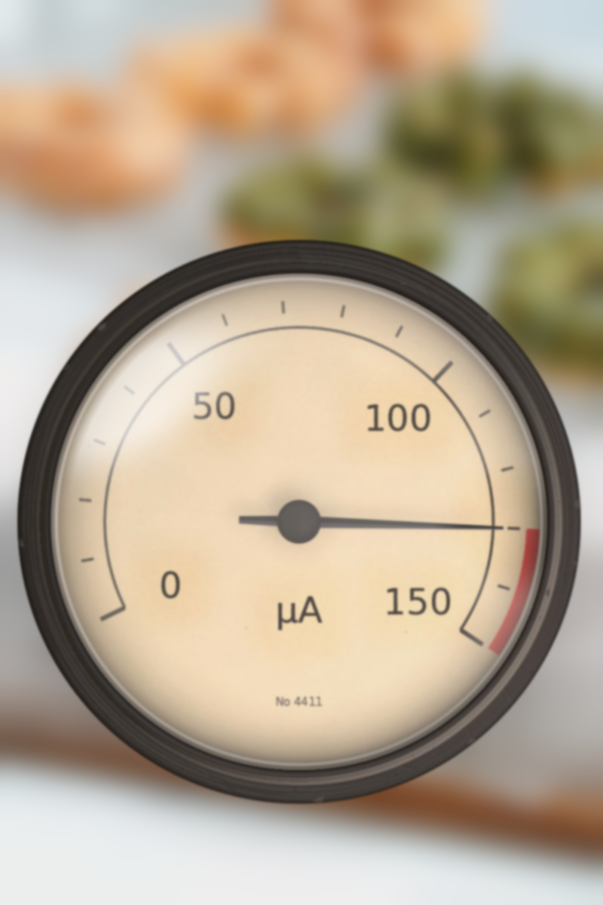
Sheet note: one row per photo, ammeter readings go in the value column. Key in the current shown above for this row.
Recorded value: 130 µA
